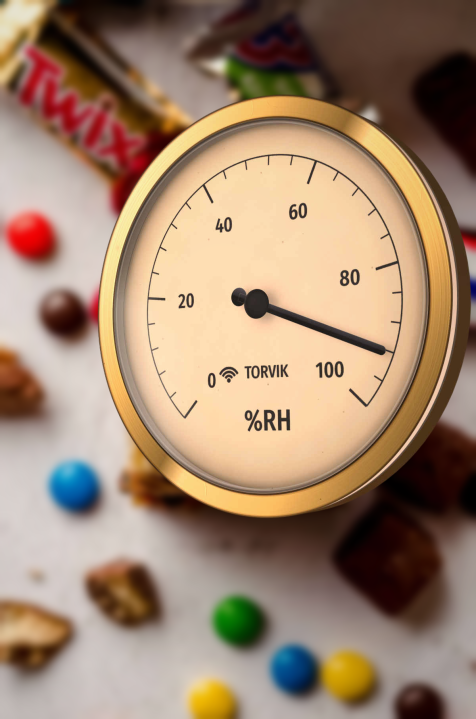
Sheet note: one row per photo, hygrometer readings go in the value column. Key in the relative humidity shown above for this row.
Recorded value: 92 %
